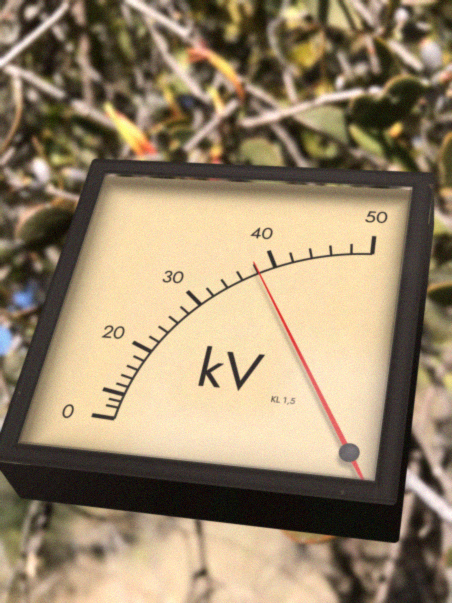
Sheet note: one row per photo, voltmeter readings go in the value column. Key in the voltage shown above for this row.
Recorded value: 38 kV
